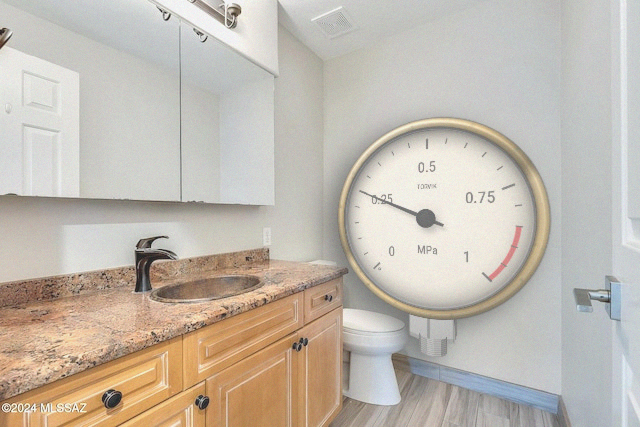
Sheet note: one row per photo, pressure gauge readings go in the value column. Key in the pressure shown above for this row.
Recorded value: 0.25 MPa
